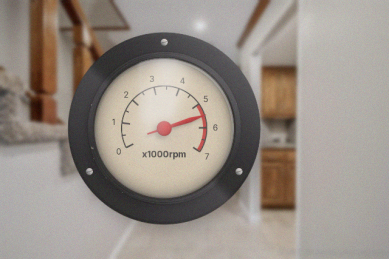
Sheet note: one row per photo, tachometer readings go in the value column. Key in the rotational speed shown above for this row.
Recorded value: 5500 rpm
